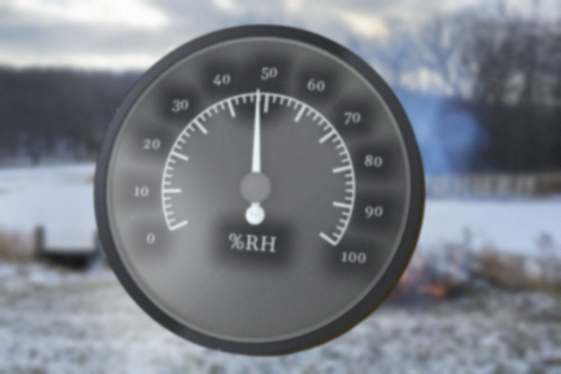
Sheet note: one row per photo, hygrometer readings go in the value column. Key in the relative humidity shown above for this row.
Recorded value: 48 %
